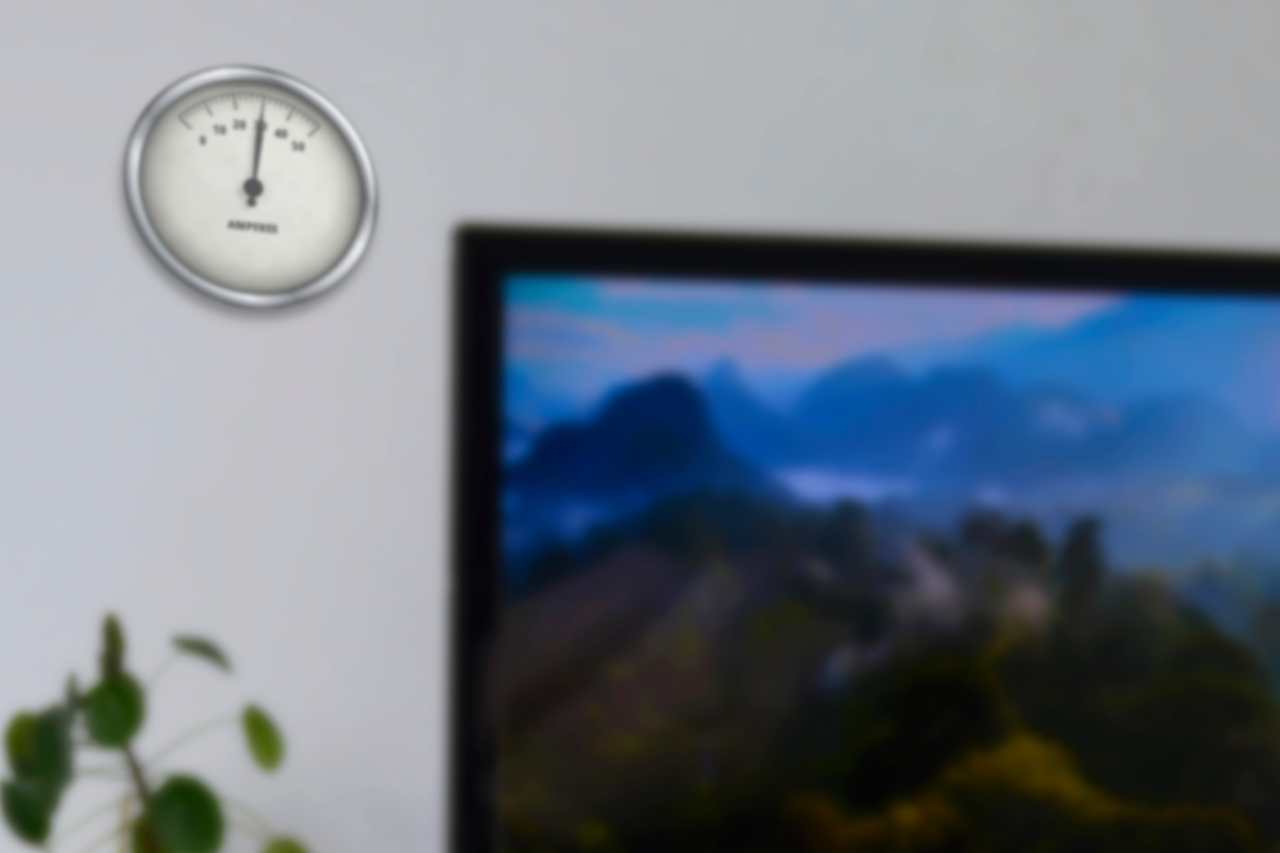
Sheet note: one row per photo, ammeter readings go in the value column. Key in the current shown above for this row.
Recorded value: 30 A
